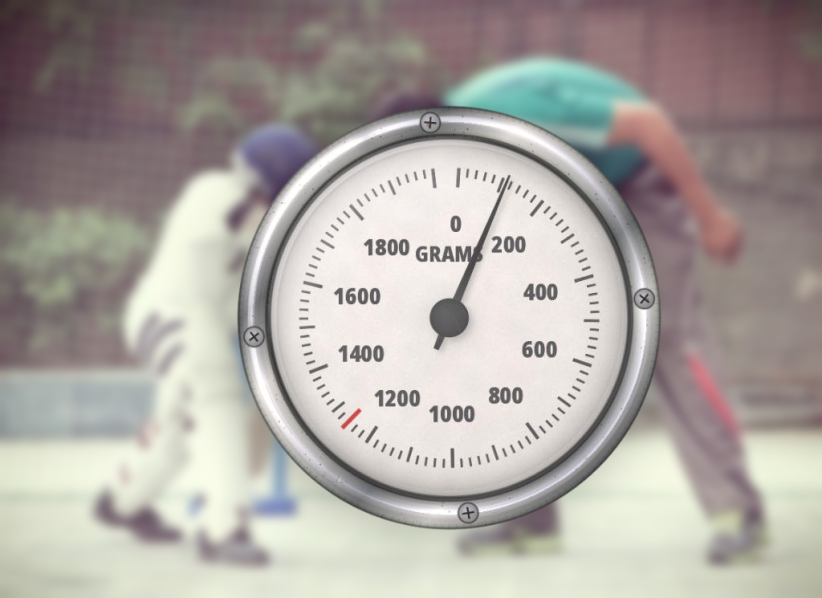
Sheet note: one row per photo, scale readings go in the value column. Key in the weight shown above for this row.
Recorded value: 110 g
